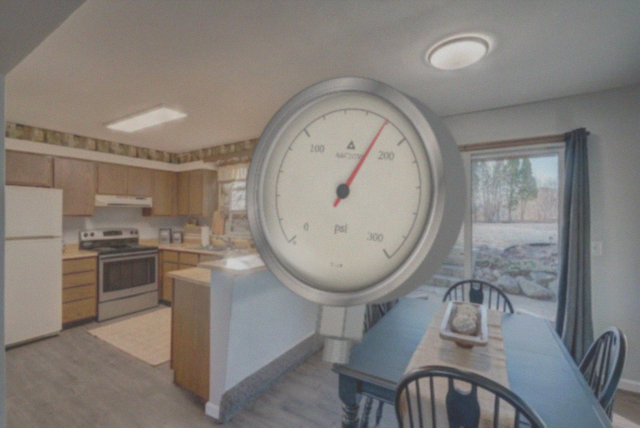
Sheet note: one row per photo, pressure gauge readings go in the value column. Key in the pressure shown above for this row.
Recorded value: 180 psi
